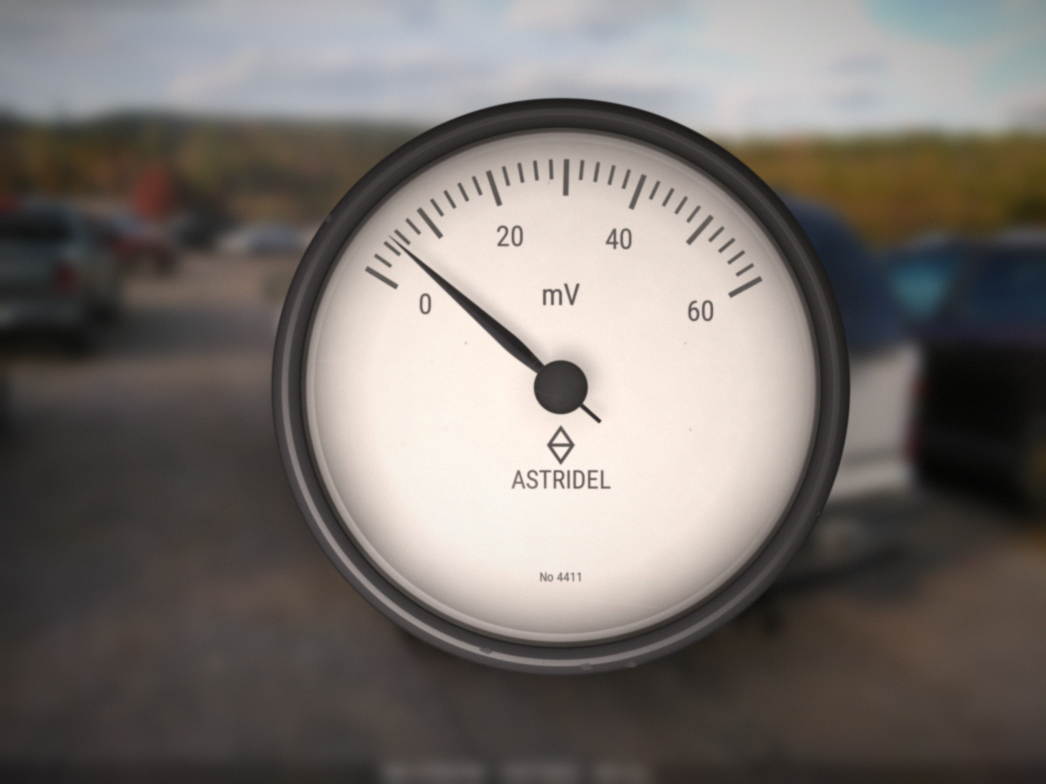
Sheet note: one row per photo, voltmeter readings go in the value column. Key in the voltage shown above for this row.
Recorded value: 5 mV
